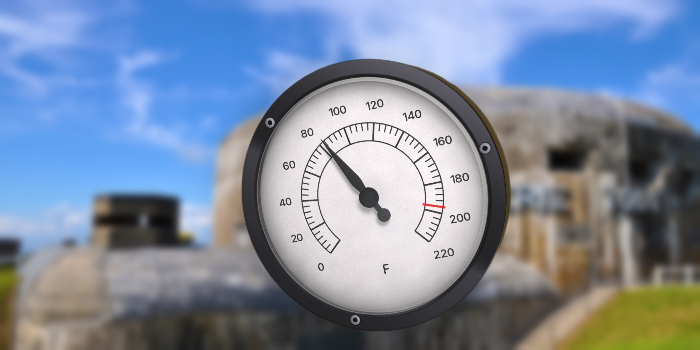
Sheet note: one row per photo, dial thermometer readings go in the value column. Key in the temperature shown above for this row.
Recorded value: 84 °F
